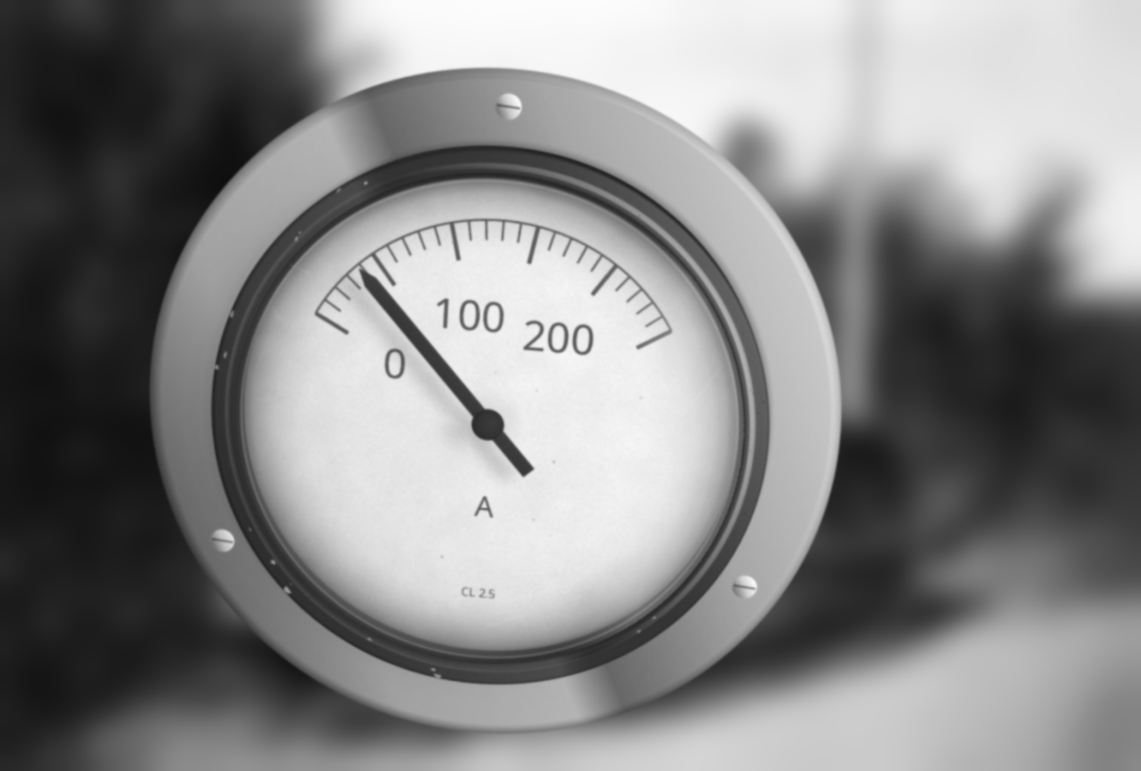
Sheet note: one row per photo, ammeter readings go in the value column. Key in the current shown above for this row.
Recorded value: 40 A
